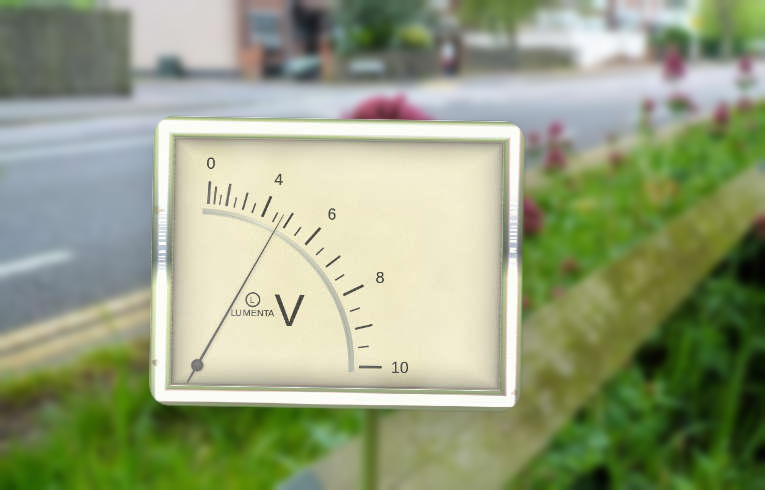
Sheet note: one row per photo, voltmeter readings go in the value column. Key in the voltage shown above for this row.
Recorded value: 4.75 V
